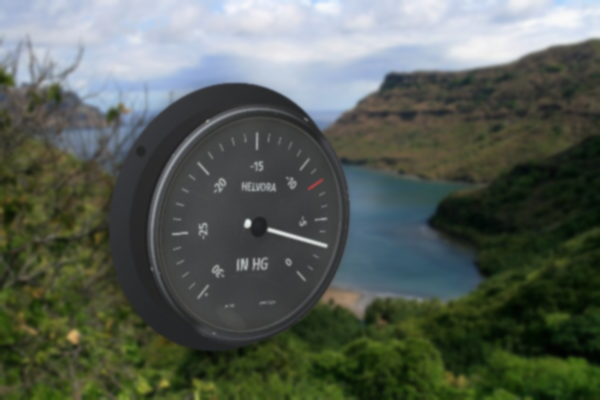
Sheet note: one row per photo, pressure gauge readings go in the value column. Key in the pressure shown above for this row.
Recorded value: -3 inHg
